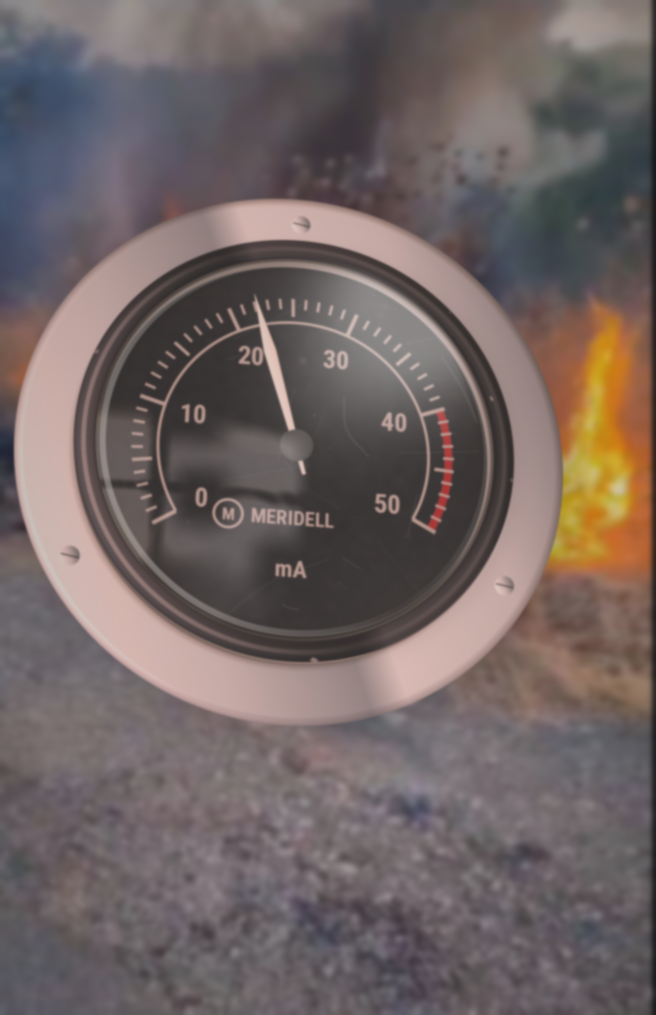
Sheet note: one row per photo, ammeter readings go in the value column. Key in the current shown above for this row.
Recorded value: 22 mA
